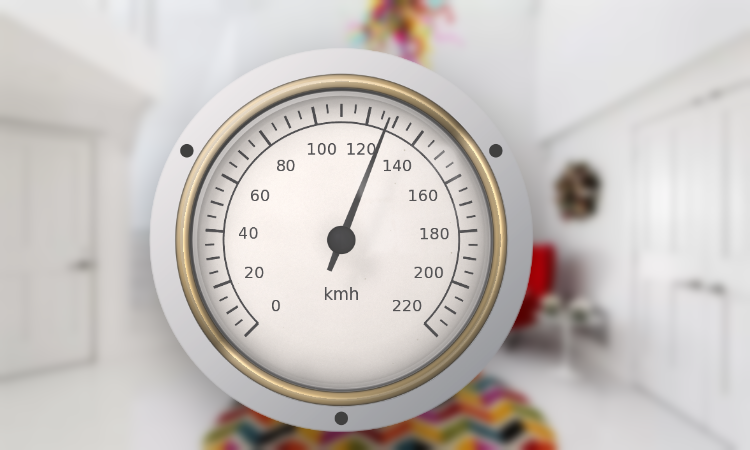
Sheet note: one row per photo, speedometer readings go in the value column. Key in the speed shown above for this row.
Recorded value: 127.5 km/h
